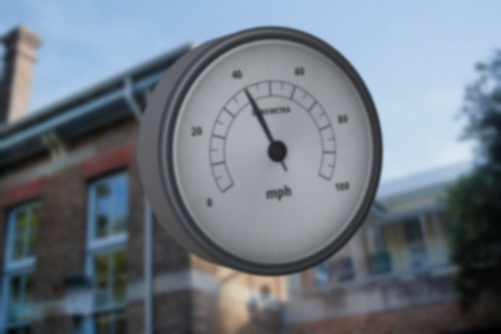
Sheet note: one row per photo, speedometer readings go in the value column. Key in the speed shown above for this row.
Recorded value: 40 mph
